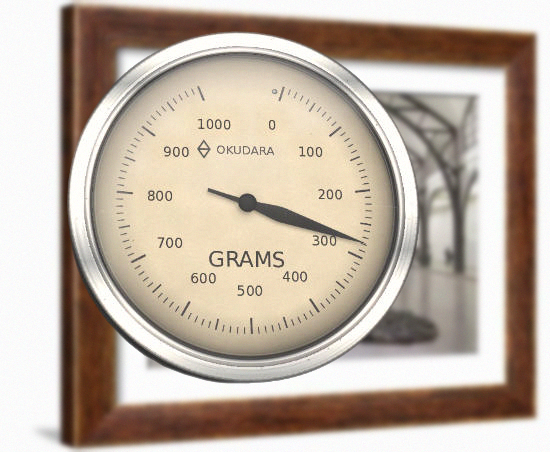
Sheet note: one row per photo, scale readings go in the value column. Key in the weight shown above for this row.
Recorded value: 280 g
